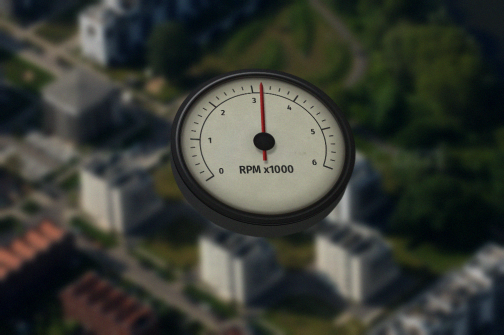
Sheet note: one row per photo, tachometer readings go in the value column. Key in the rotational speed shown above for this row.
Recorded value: 3200 rpm
